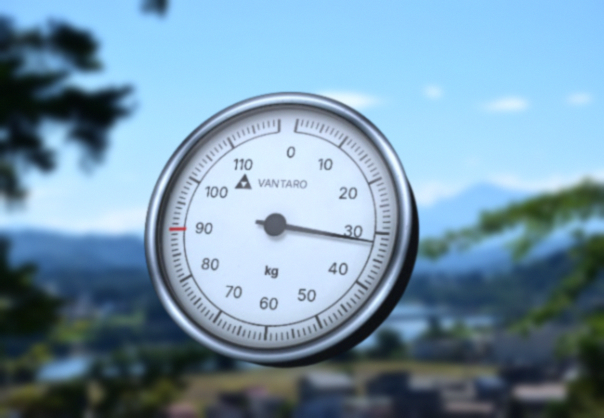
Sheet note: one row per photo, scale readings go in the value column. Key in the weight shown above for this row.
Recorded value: 32 kg
